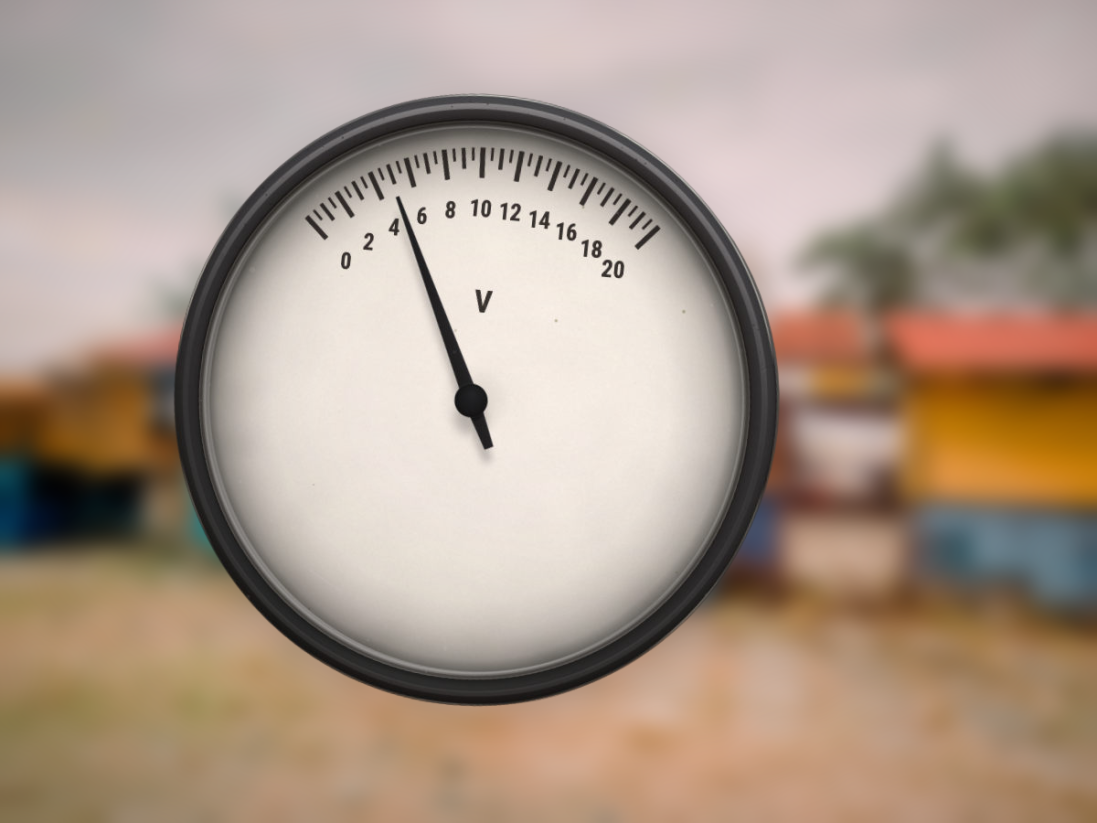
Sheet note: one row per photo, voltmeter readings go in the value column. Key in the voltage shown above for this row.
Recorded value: 5 V
